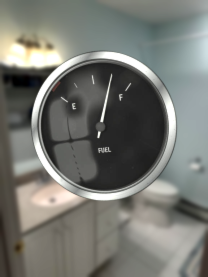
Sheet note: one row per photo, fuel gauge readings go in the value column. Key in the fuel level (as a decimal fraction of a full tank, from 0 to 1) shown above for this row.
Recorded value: 0.75
